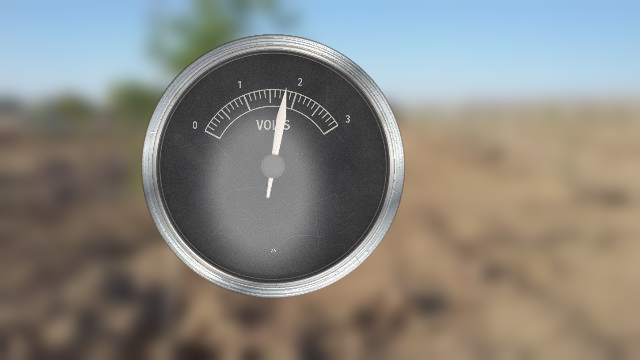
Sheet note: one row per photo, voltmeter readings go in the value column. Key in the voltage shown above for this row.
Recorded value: 1.8 V
